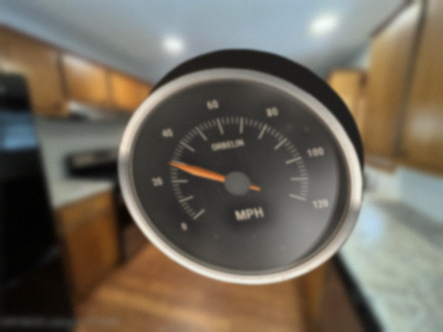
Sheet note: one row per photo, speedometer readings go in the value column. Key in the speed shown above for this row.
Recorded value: 30 mph
